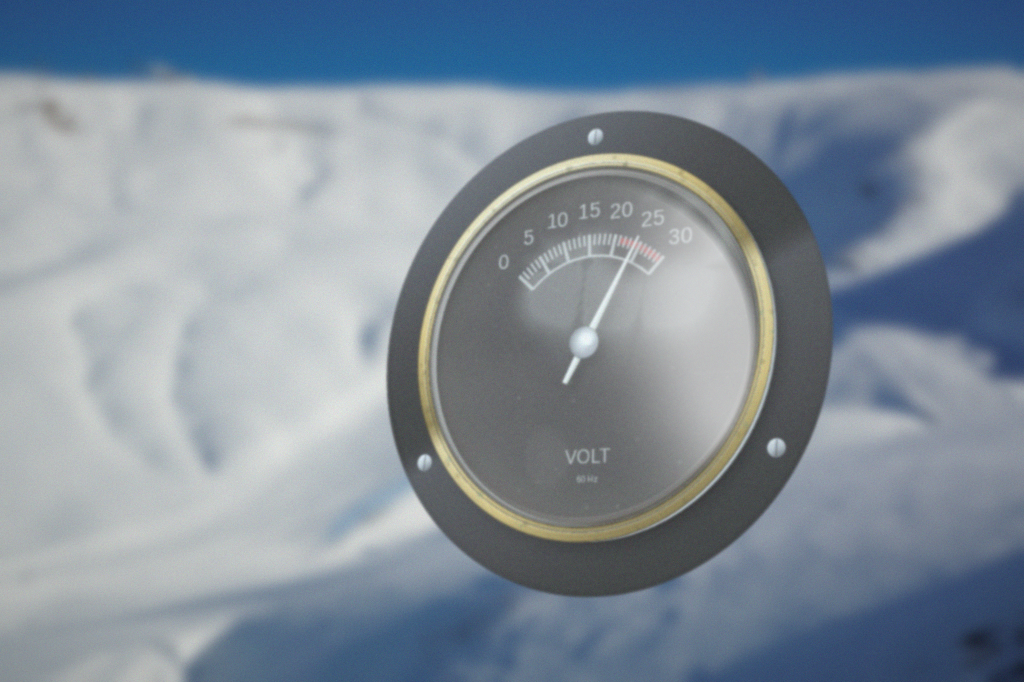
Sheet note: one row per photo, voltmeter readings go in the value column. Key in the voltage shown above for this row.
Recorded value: 25 V
